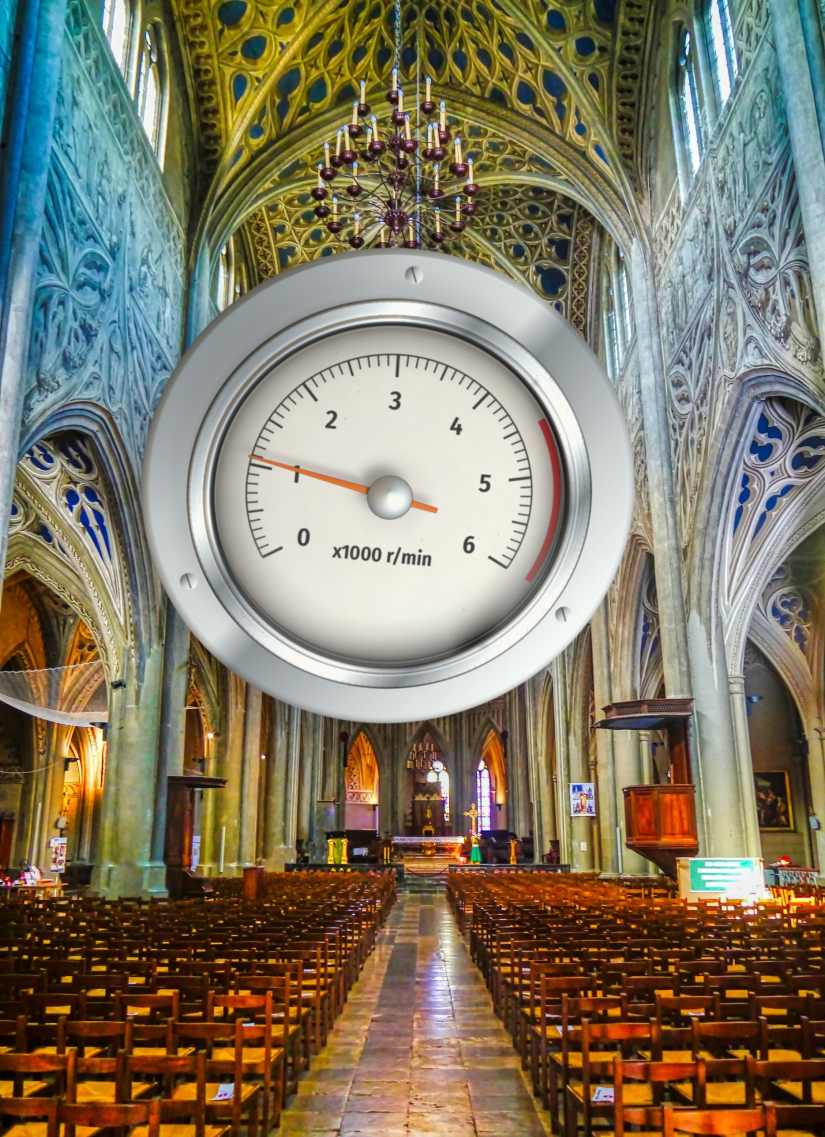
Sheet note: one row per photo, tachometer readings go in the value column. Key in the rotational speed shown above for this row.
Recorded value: 1100 rpm
